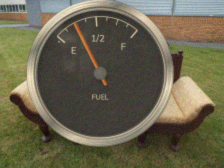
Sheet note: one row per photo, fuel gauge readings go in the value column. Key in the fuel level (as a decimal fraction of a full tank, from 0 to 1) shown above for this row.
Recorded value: 0.25
